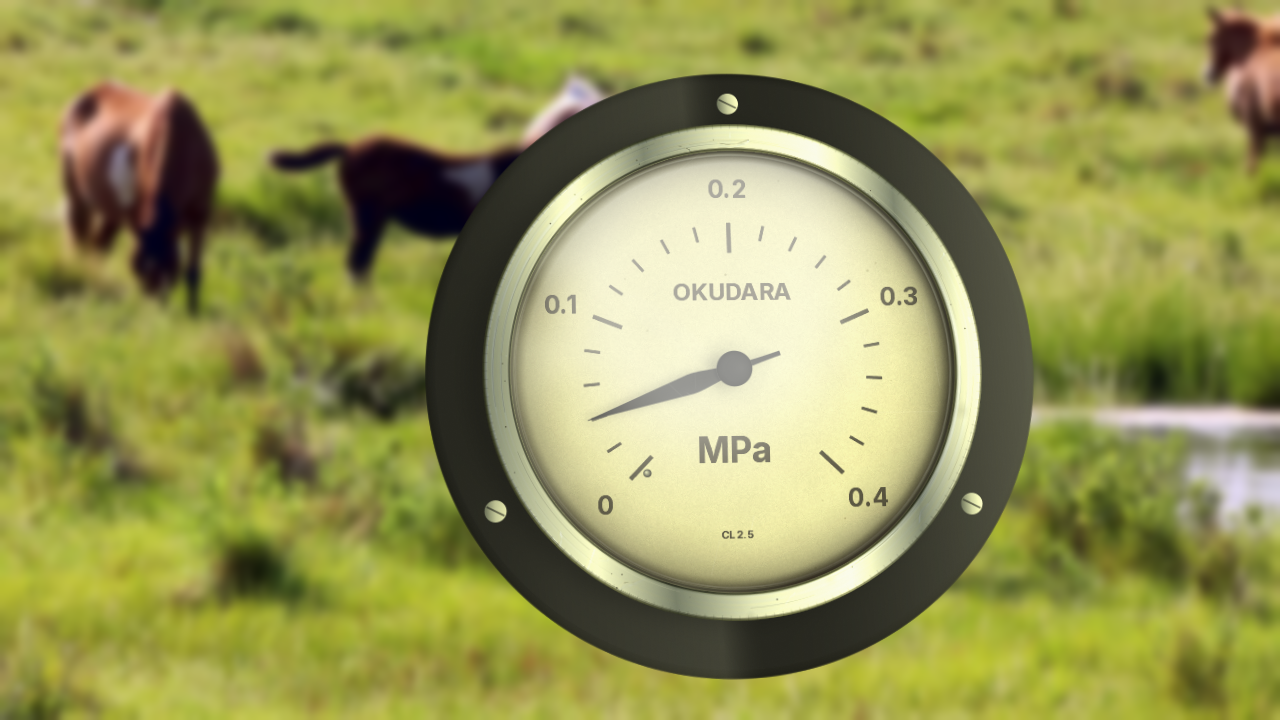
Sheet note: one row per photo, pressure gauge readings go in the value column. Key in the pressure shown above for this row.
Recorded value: 0.04 MPa
